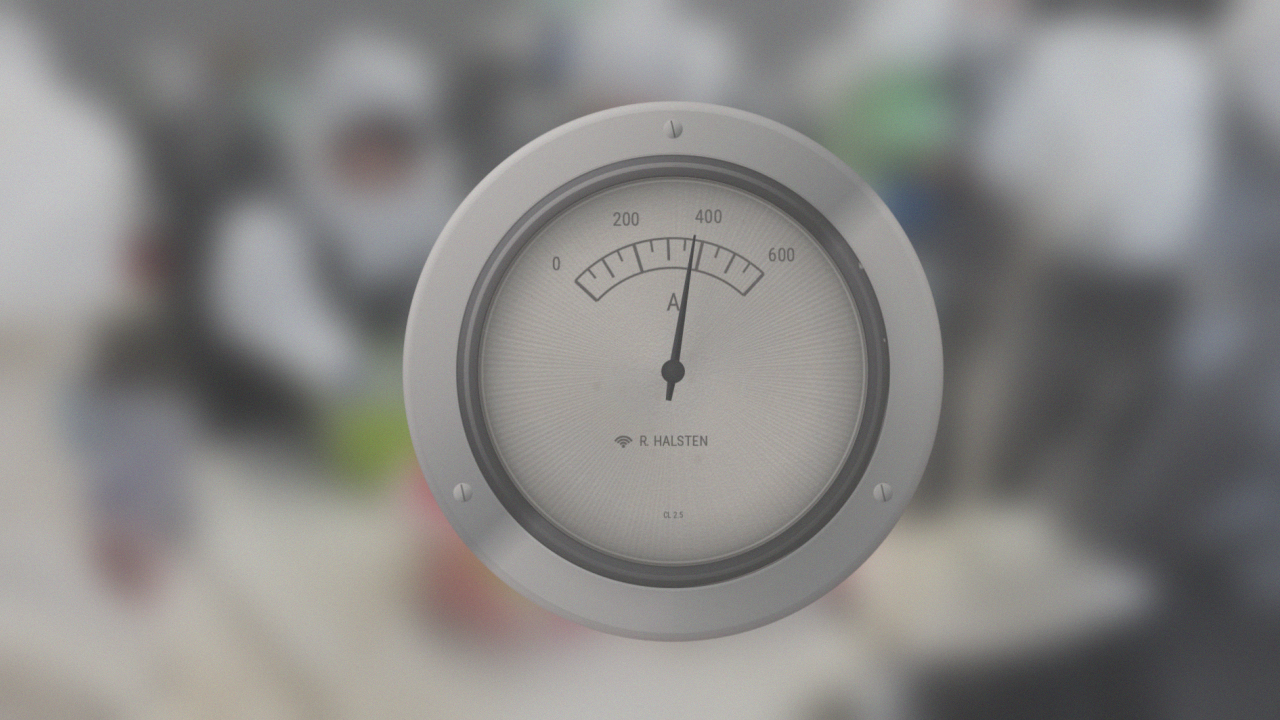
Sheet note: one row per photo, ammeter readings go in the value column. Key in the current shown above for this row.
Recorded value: 375 A
